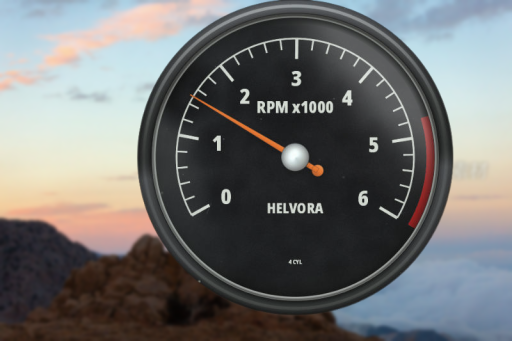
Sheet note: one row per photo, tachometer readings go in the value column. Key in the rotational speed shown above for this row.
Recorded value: 1500 rpm
